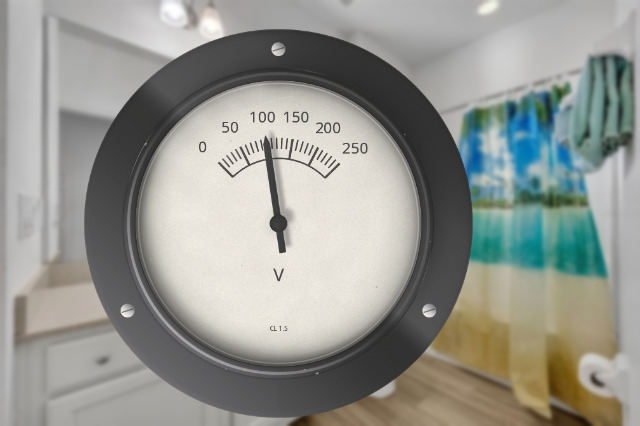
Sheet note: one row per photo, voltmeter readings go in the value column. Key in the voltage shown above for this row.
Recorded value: 100 V
